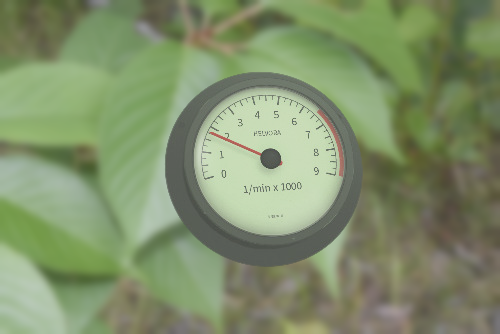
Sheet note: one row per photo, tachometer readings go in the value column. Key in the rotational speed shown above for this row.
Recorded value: 1750 rpm
